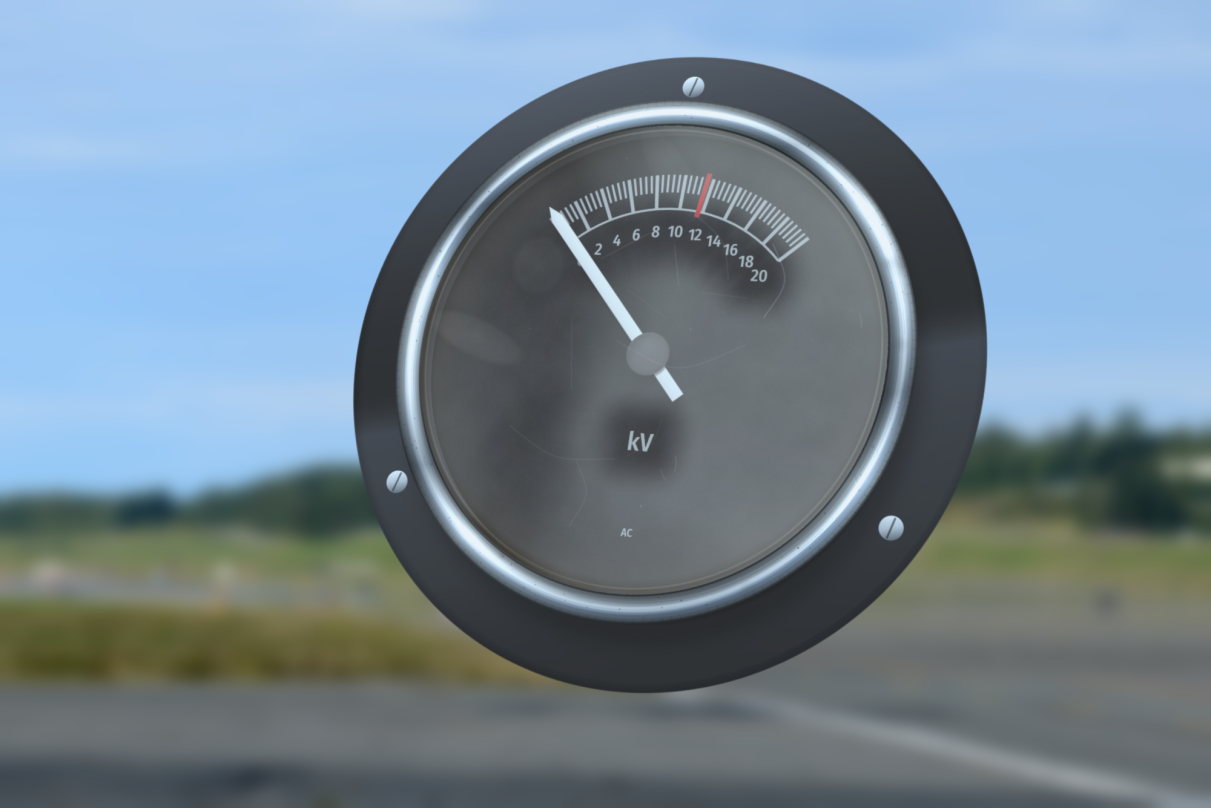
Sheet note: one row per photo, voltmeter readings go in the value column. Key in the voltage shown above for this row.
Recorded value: 0.4 kV
